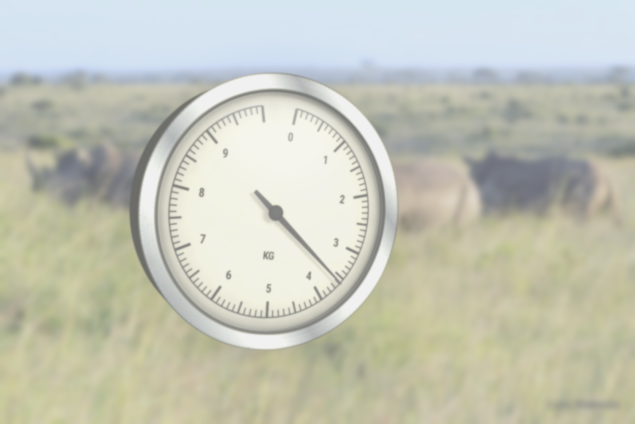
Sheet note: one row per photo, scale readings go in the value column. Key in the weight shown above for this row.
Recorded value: 3.6 kg
